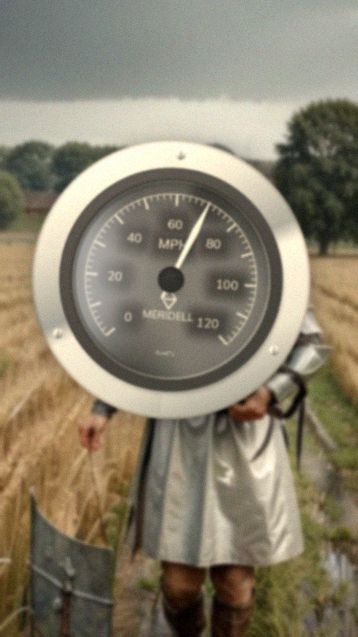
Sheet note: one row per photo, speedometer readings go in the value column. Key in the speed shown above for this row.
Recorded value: 70 mph
